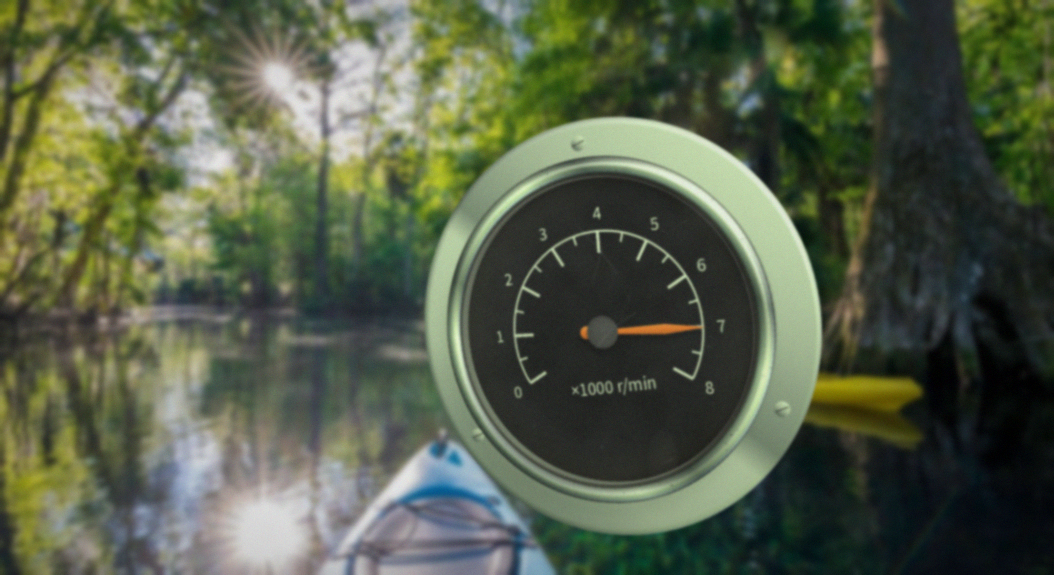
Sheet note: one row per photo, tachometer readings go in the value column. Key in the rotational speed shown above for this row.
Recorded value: 7000 rpm
